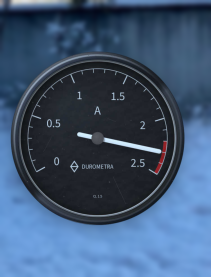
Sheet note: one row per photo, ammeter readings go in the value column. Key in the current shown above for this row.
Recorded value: 2.3 A
